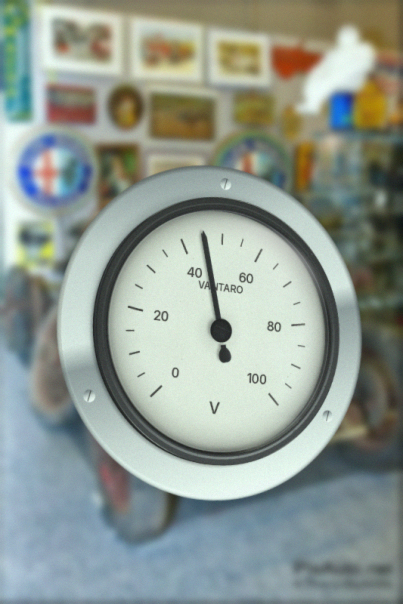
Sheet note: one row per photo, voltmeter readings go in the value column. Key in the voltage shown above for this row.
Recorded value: 45 V
